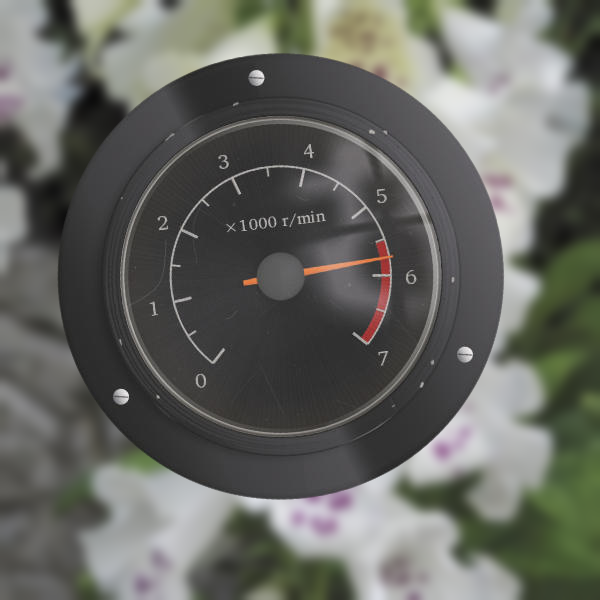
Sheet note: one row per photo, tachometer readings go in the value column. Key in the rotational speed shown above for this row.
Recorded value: 5750 rpm
